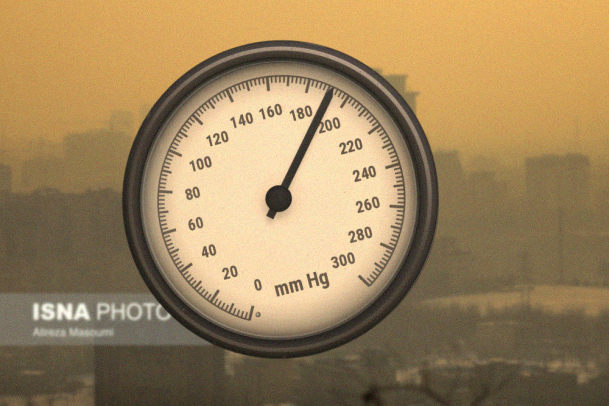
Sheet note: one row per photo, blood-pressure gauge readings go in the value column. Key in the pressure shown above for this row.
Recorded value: 192 mmHg
